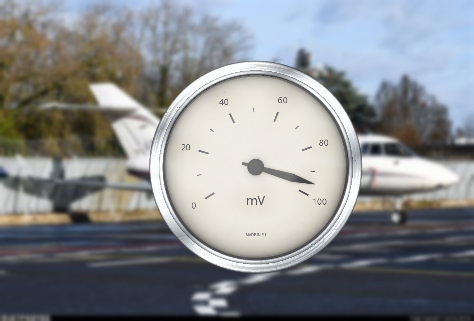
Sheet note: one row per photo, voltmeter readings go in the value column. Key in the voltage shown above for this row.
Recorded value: 95 mV
